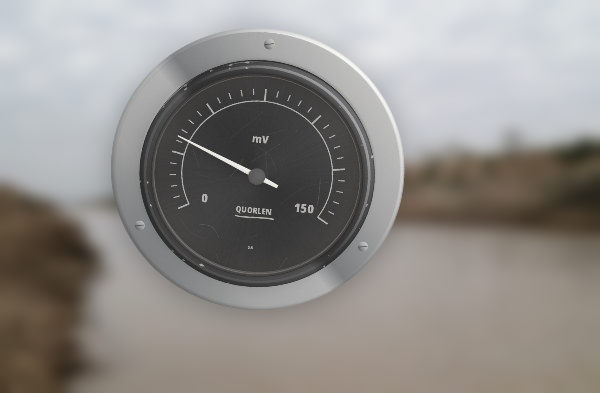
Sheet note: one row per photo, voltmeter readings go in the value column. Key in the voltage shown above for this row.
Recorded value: 32.5 mV
